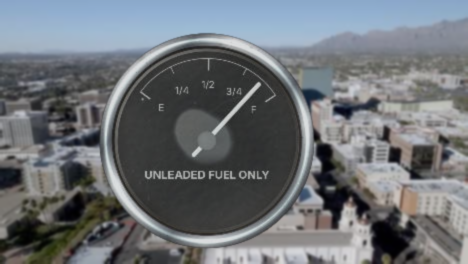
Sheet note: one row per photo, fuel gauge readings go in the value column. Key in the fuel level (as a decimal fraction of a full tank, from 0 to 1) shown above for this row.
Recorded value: 0.875
